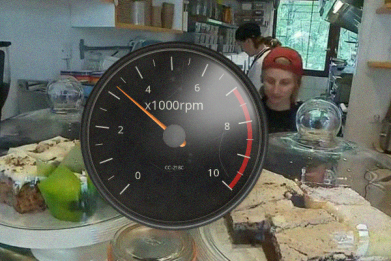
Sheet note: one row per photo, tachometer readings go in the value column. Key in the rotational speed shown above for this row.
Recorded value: 3250 rpm
